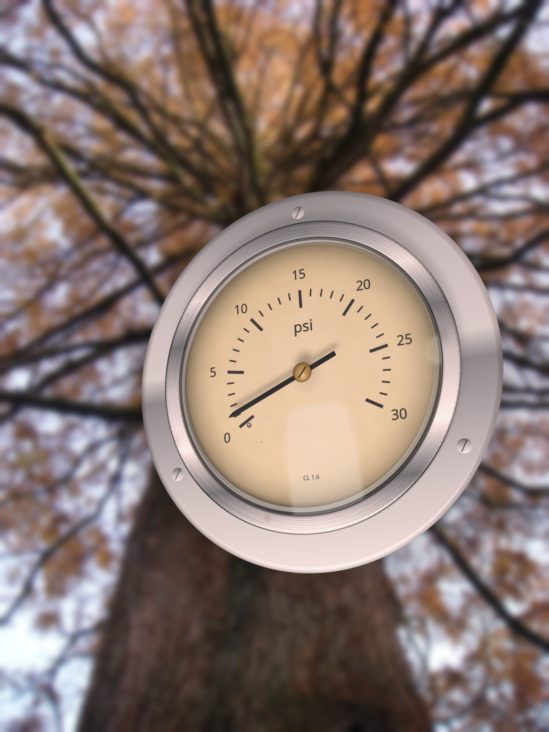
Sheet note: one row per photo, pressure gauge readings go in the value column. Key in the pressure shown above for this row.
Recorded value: 1 psi
